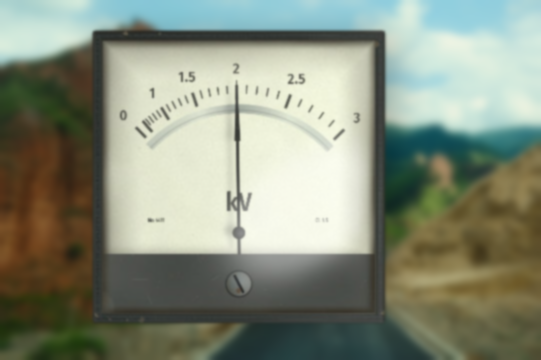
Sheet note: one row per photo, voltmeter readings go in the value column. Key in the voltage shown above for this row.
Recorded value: 2 kV
